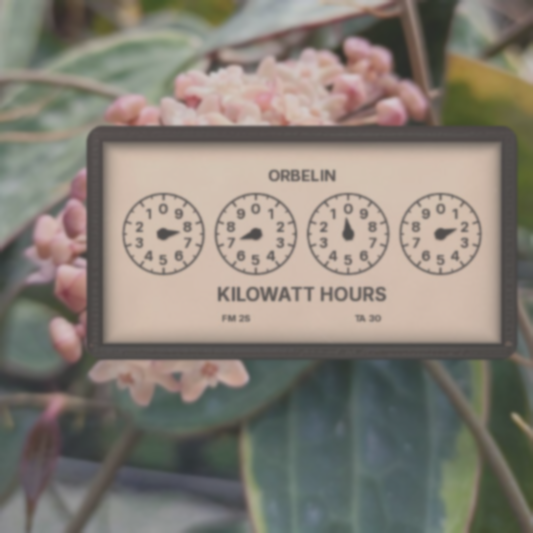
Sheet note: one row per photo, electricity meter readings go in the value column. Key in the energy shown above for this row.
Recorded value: 7702 kWh
